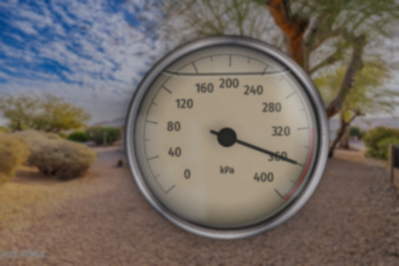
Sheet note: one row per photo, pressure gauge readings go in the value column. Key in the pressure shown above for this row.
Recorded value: 360 kPa
